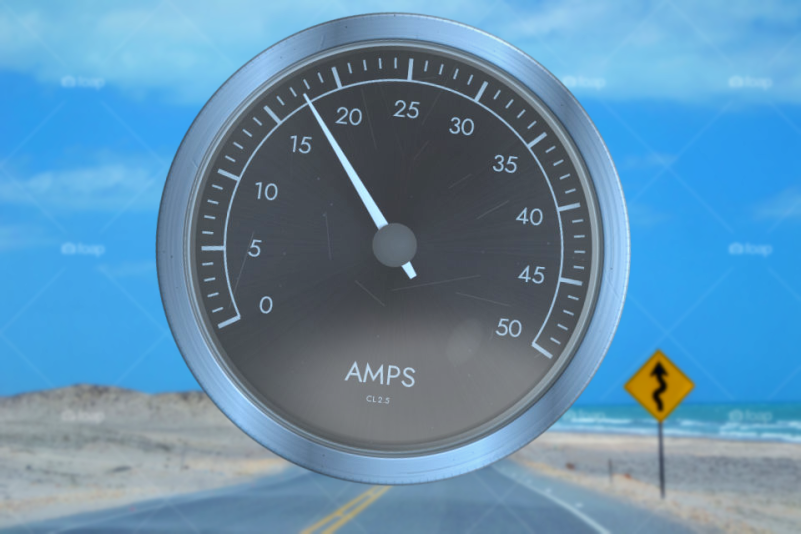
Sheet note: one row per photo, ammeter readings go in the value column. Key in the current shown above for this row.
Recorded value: 17.5 A
